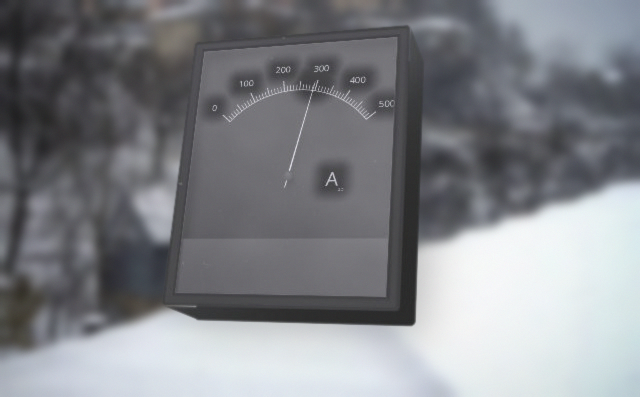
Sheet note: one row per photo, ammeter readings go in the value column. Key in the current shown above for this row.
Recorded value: 300 A
